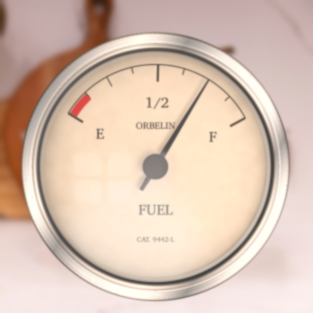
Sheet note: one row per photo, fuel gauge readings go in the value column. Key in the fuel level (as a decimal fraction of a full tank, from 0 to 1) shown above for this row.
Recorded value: 0.75
